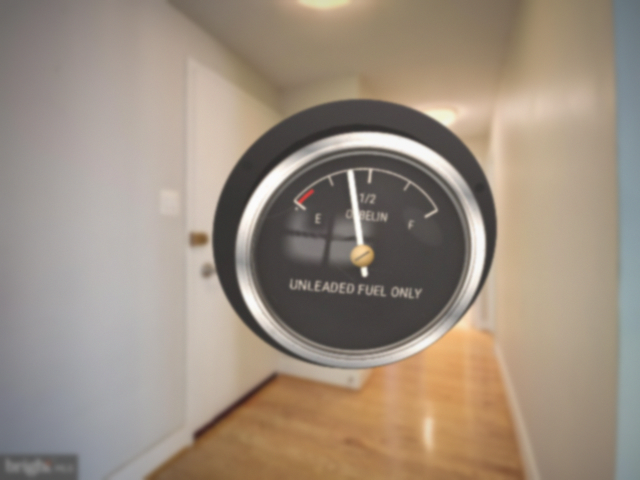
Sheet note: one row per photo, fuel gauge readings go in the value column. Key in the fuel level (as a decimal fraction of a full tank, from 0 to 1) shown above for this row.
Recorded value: 0.375
